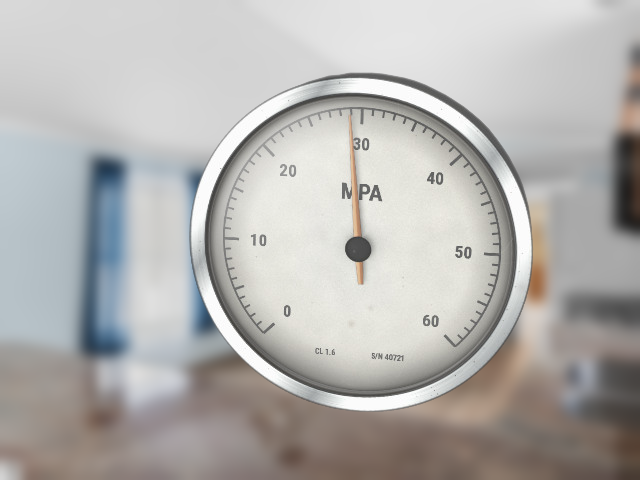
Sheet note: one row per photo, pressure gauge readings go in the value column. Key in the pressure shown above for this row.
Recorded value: 29 MPa
